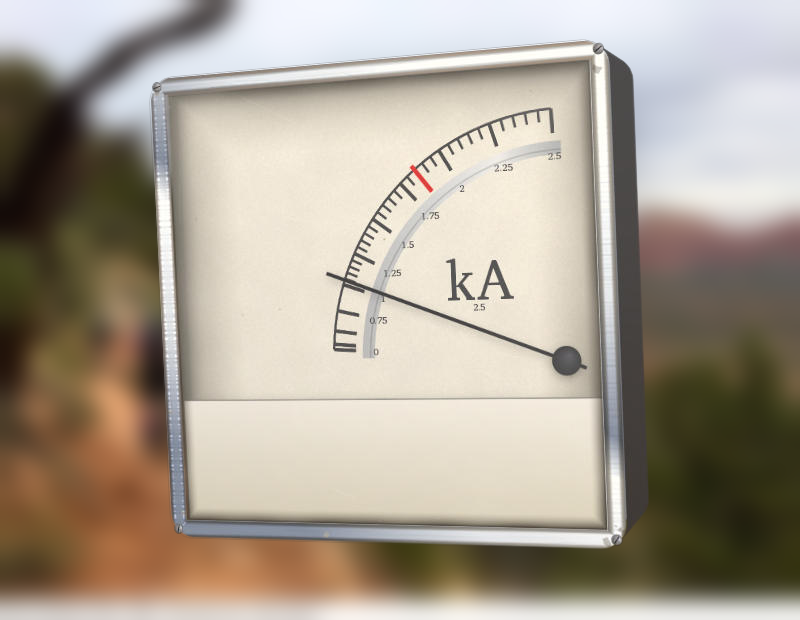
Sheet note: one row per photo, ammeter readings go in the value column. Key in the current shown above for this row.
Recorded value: 1.05 kA
